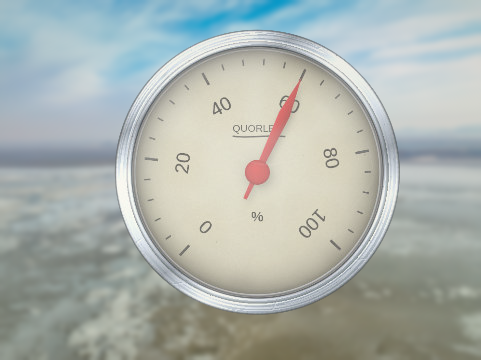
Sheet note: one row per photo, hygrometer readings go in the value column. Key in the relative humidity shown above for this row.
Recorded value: 60 %
